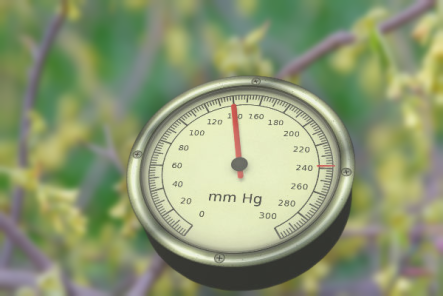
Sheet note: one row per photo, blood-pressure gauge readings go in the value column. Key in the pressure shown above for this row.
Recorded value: 140 mmHg
